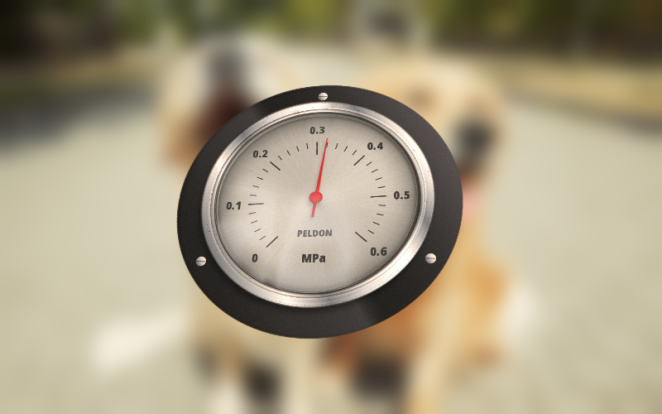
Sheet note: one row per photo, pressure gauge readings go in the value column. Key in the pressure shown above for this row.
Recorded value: 0.32 MPa
